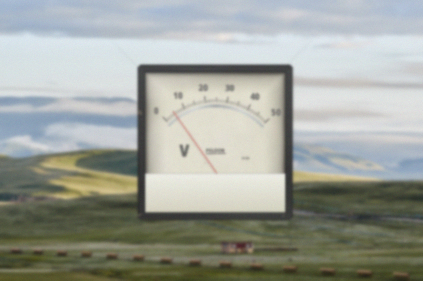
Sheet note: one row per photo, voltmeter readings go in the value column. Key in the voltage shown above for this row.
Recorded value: 5 V
